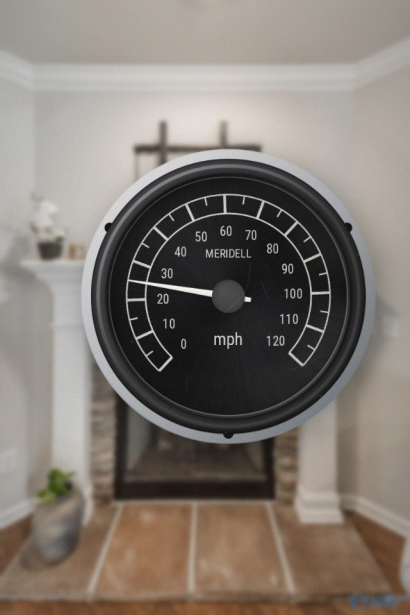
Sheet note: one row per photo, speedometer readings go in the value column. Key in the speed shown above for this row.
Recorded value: 25 mph
